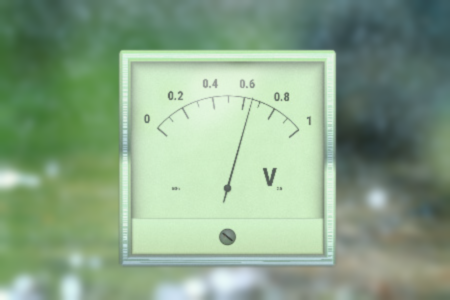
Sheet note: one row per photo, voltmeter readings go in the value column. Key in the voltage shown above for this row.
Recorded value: 0.65 V
